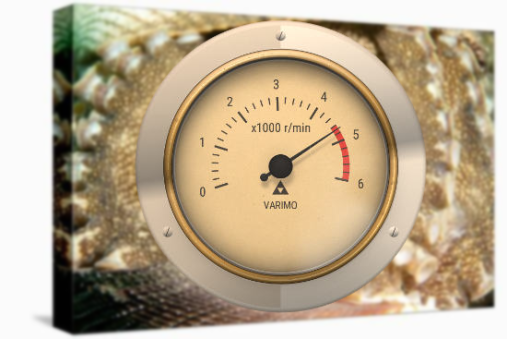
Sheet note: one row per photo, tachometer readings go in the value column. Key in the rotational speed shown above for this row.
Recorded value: 4700 rpm
